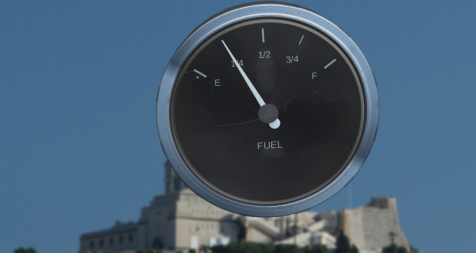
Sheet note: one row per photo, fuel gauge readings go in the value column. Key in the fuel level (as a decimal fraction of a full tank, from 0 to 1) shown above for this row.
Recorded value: 0.25
